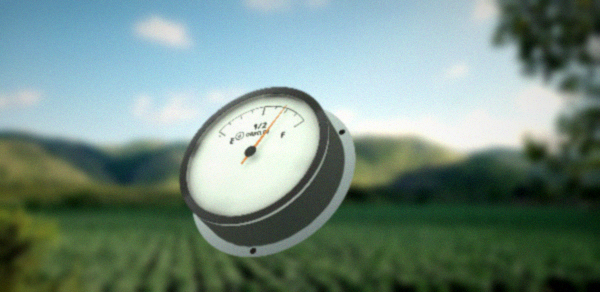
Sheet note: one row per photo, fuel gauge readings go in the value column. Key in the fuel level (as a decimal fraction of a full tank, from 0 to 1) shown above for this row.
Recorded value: 0.75
